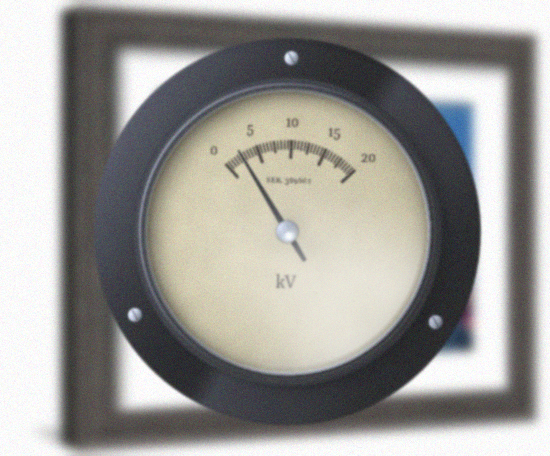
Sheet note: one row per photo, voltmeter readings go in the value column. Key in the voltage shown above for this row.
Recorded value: 2.5 kV
